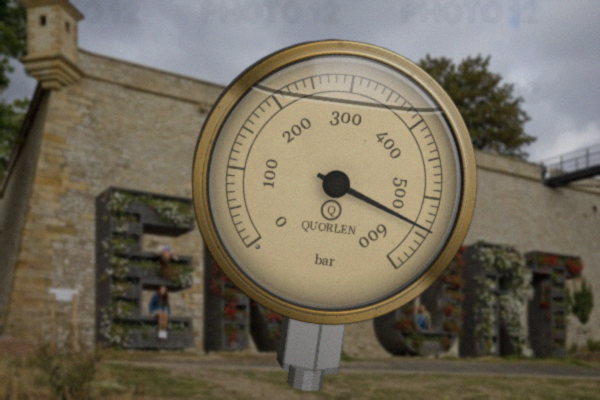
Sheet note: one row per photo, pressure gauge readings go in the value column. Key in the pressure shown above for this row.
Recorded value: 540 bar
